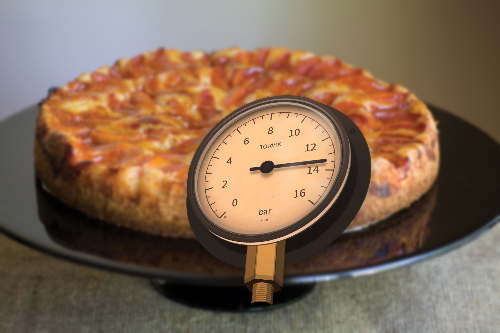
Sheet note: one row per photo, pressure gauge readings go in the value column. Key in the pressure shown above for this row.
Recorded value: 13.5 bar
